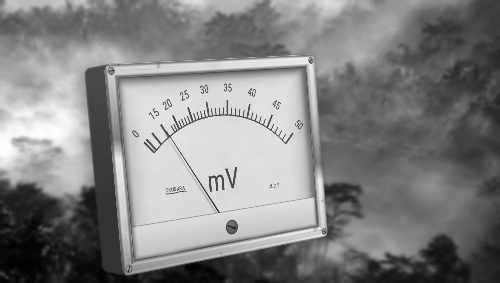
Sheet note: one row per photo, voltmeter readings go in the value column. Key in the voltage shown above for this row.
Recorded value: 15 mV
